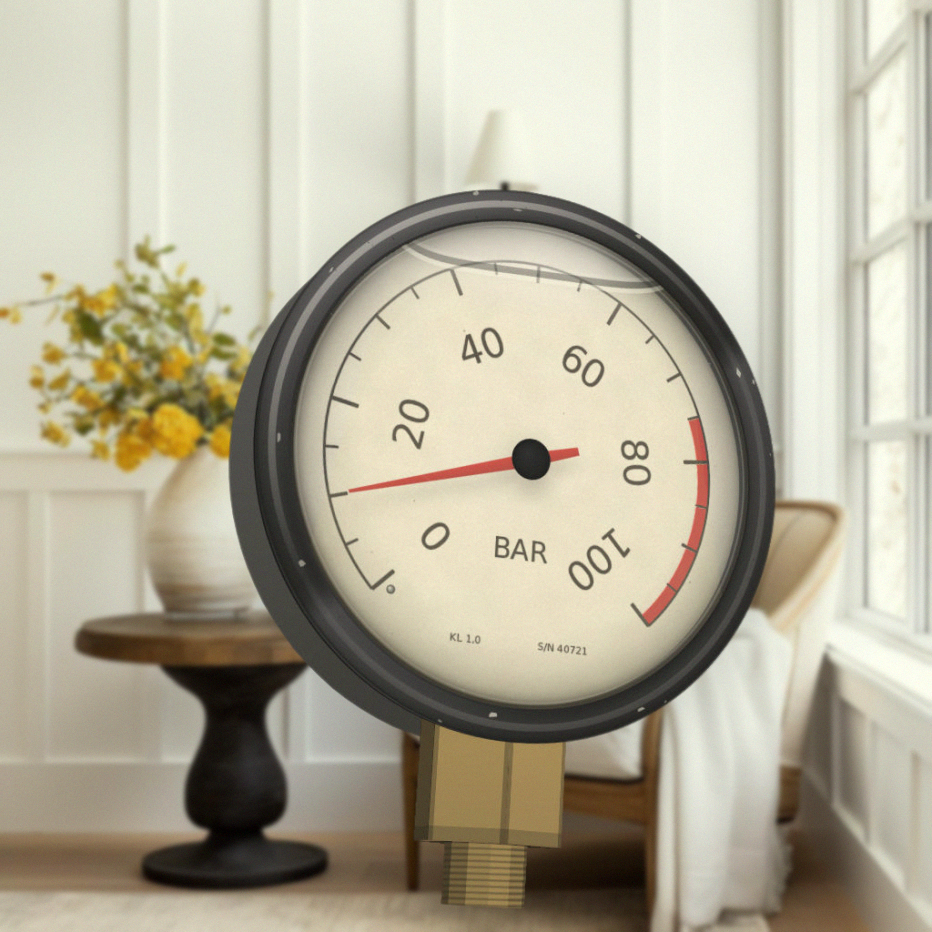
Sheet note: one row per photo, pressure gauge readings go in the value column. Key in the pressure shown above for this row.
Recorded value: 10 bar
